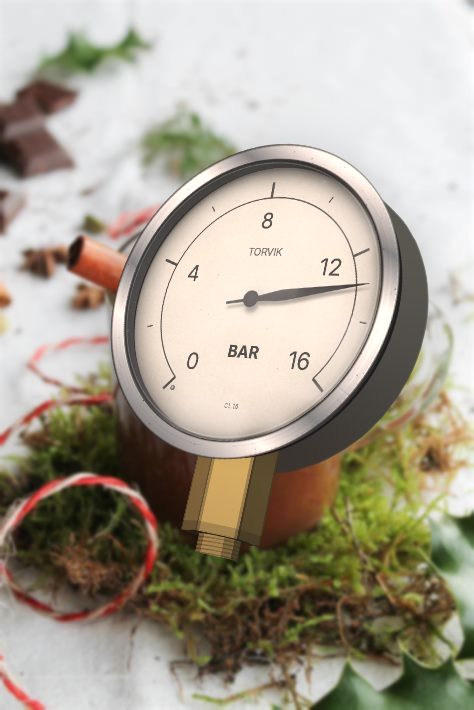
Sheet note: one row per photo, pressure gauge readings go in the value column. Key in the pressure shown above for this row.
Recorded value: 13 bar
